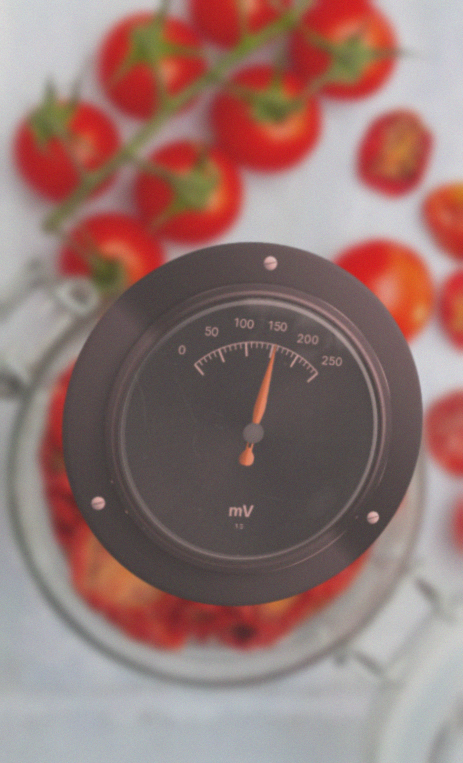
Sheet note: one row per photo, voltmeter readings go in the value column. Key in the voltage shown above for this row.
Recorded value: 150 mV
